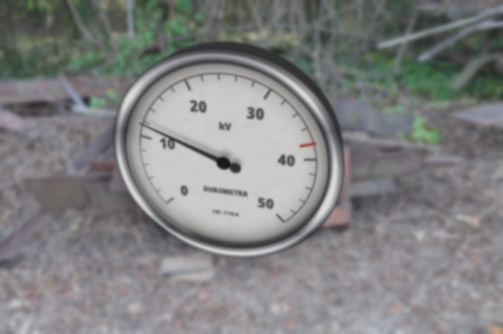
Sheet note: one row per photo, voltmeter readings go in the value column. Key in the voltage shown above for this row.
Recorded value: 12 kV
